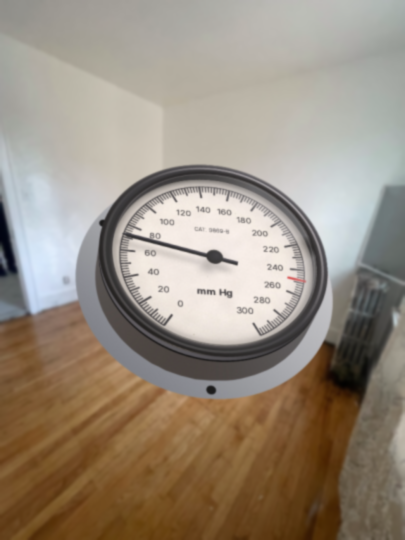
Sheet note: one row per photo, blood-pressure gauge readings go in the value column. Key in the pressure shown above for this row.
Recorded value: 70 mmHg
